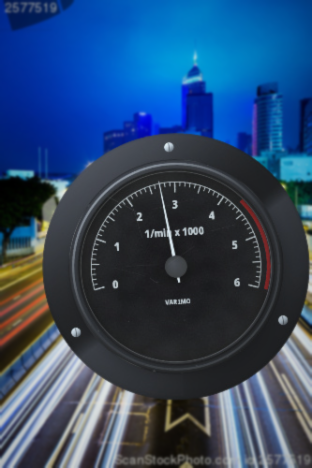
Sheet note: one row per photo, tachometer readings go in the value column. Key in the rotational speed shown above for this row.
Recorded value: 2700 rpm
